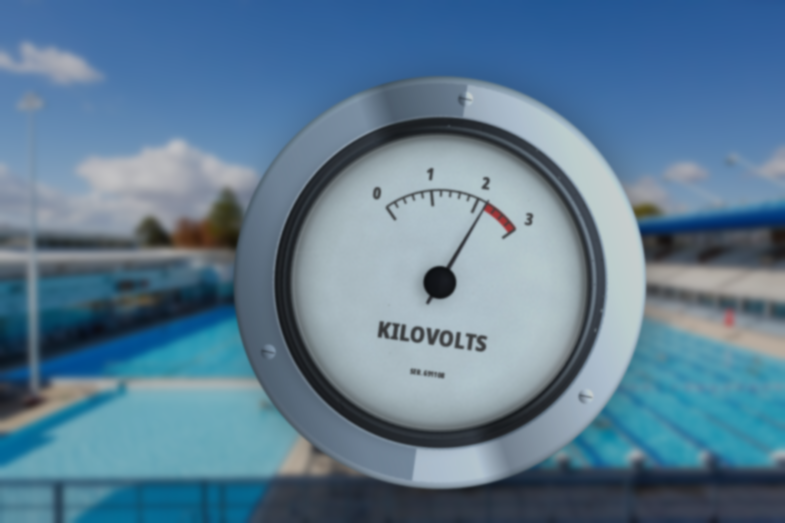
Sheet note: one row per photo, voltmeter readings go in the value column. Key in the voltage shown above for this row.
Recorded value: 2.2 kV
